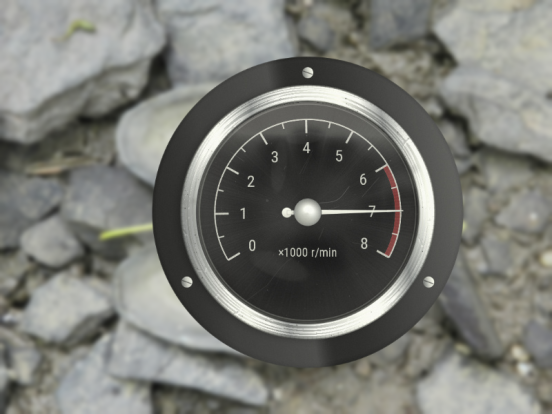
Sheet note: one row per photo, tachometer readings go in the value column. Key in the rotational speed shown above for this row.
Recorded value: 7000 rpm
